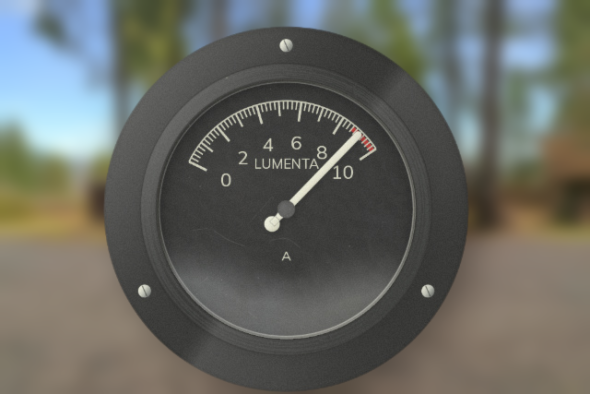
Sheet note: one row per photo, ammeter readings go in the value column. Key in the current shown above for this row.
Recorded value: 9 A
